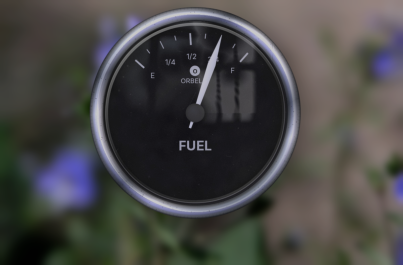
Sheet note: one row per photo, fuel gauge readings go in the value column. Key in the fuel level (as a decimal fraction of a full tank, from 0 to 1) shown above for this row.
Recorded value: 0.75
